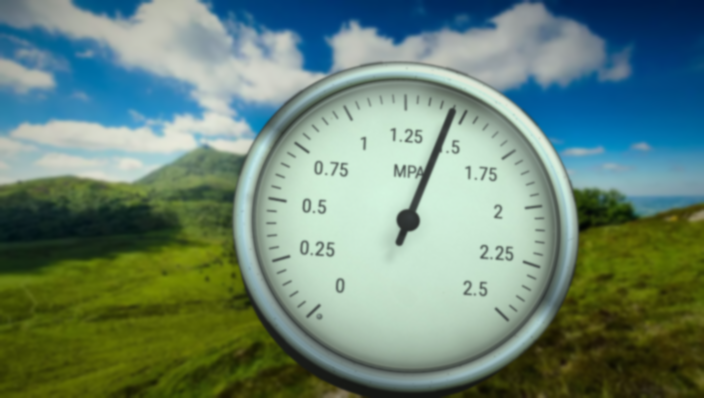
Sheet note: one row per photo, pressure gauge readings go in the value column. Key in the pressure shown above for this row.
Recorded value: 1.45 MPa
